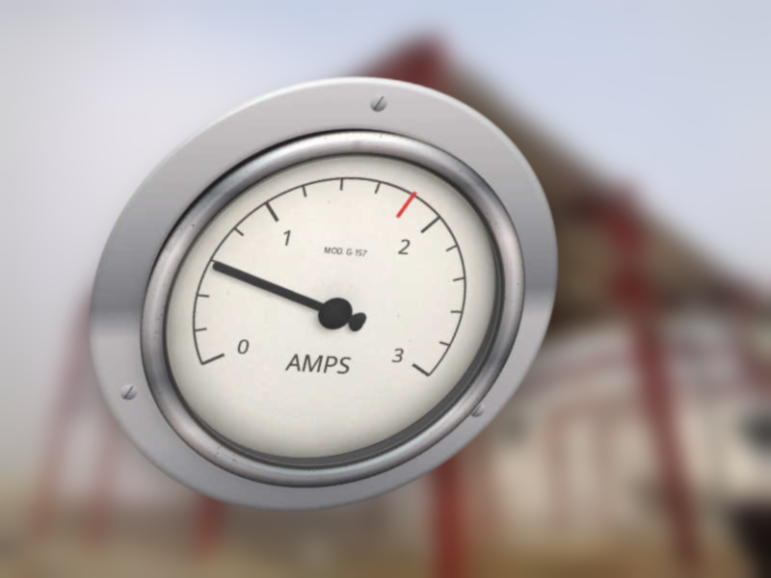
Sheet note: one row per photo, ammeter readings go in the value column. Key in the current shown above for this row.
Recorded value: 0.6 A
